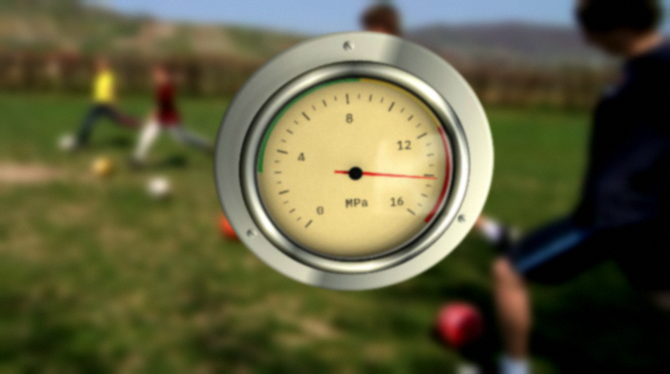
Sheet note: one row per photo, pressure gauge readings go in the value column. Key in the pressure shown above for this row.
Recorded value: 14 MPa
